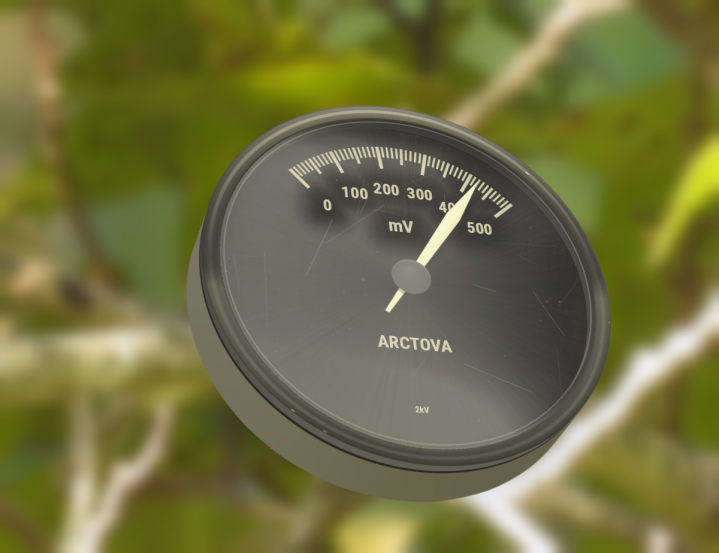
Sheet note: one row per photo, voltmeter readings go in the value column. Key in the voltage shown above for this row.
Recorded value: 420 mV
